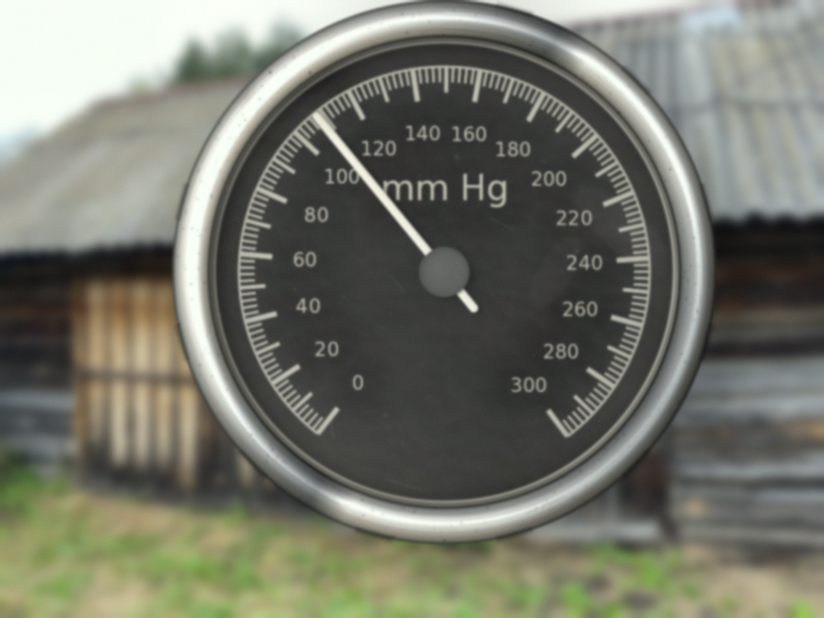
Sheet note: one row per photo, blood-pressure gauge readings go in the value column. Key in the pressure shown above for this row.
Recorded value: 108 mmHg
